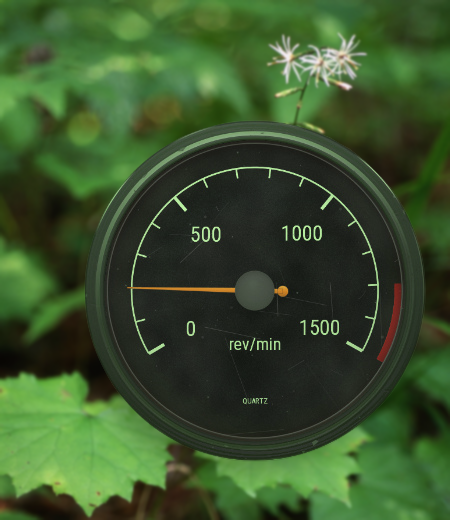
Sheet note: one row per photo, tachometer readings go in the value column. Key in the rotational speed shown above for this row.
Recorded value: 200 rpm
